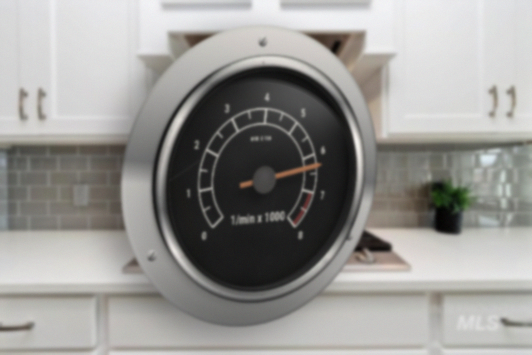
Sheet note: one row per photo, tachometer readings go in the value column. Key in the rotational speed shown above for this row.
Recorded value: 6250 rpm
